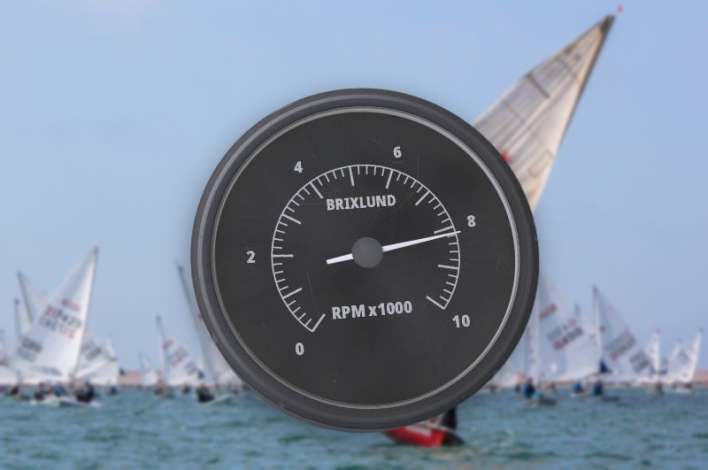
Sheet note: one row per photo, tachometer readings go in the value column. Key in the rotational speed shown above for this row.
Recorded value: 8200 rpm
